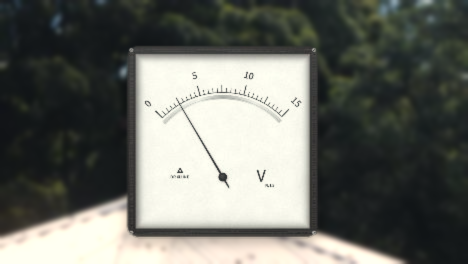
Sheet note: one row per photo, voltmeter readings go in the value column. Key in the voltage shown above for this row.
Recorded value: 2.5 V
